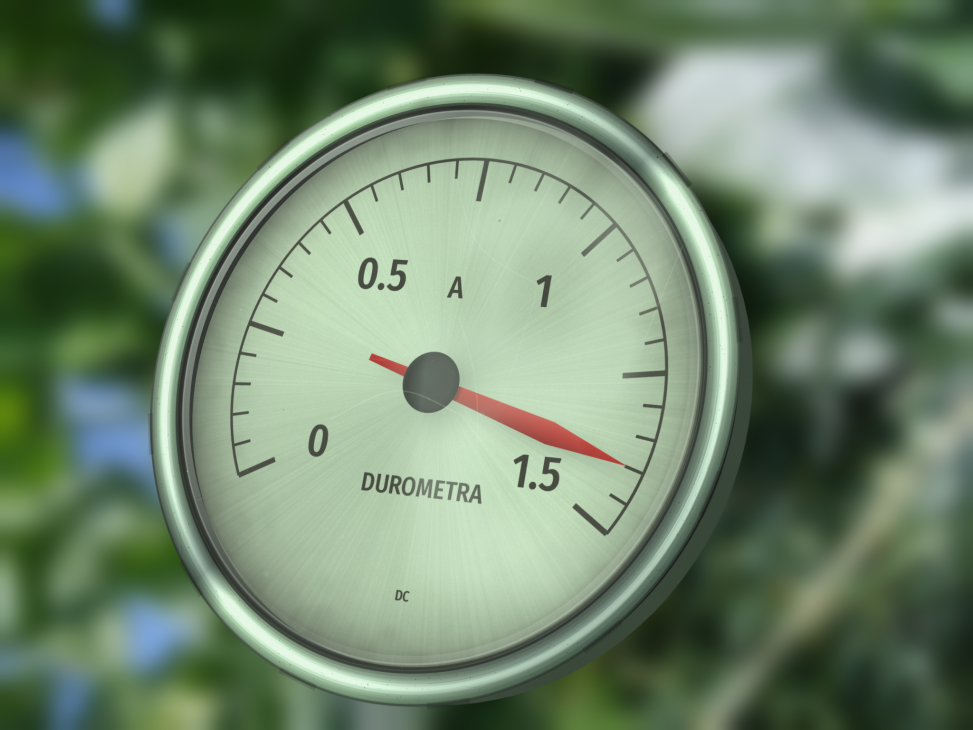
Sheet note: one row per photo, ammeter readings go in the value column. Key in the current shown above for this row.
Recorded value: 1.4 A
